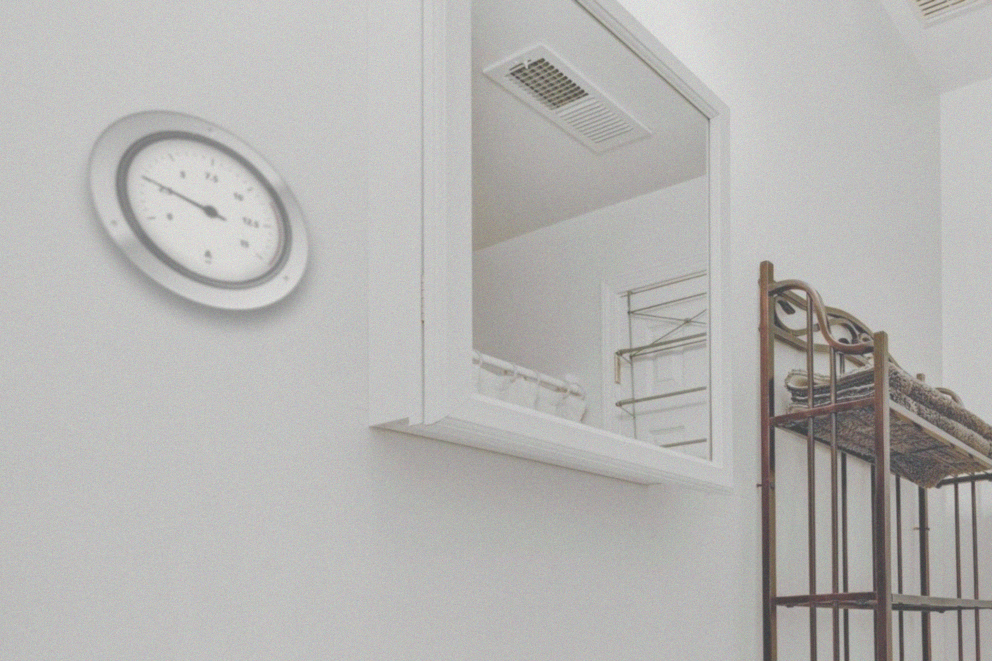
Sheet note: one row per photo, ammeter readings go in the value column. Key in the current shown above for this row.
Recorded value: 2.5 A
